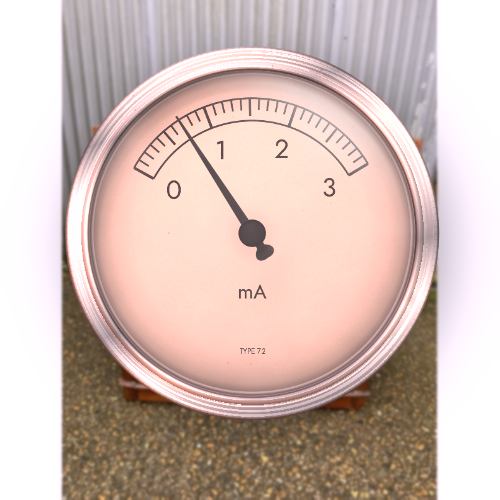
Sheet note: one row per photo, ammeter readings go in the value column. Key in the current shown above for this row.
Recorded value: 0.7 mA
